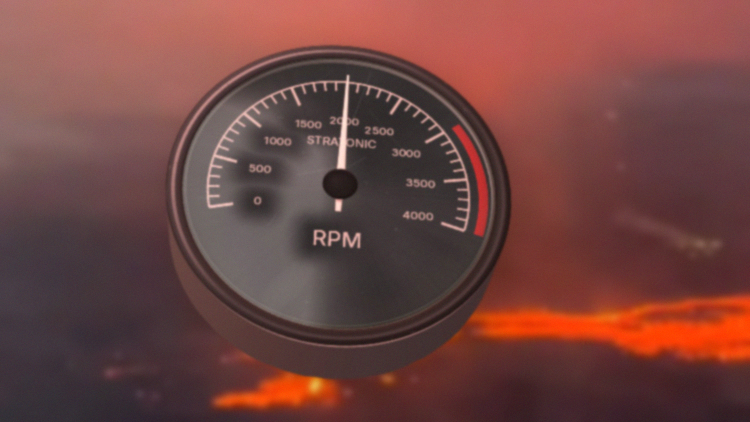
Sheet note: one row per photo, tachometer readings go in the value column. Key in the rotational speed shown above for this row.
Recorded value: 2000 rpm
